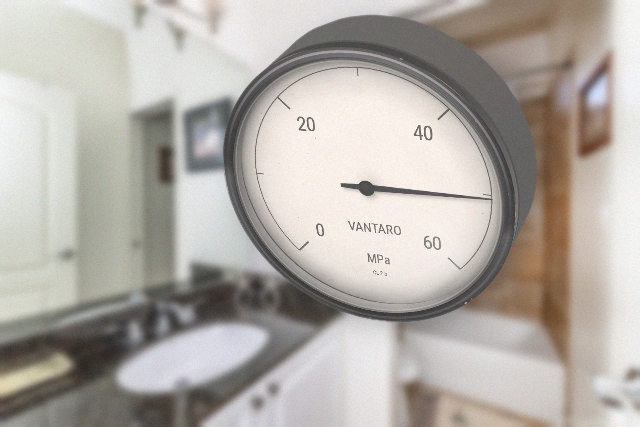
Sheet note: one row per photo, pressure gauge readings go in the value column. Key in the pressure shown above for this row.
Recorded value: 50 MPa
